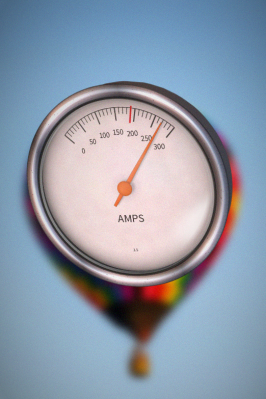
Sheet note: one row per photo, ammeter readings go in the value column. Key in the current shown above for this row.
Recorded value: 270 A
